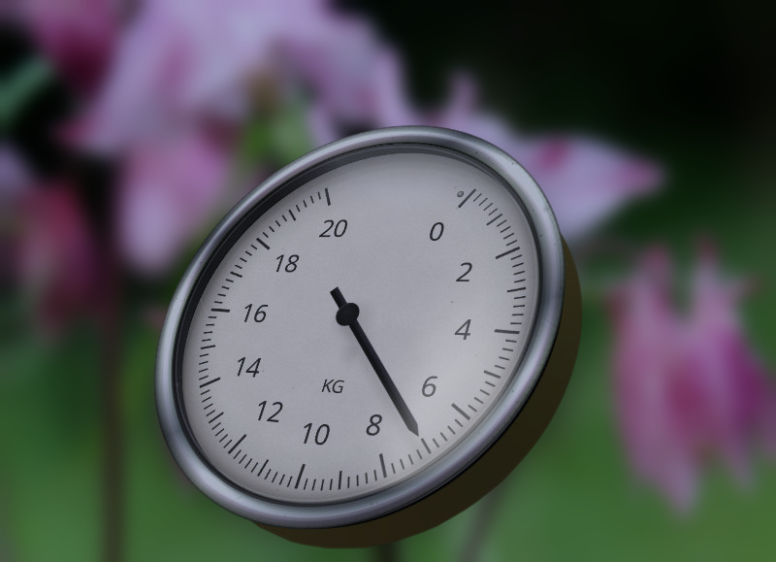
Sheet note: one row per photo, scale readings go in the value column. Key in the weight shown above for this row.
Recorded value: 7 kg
